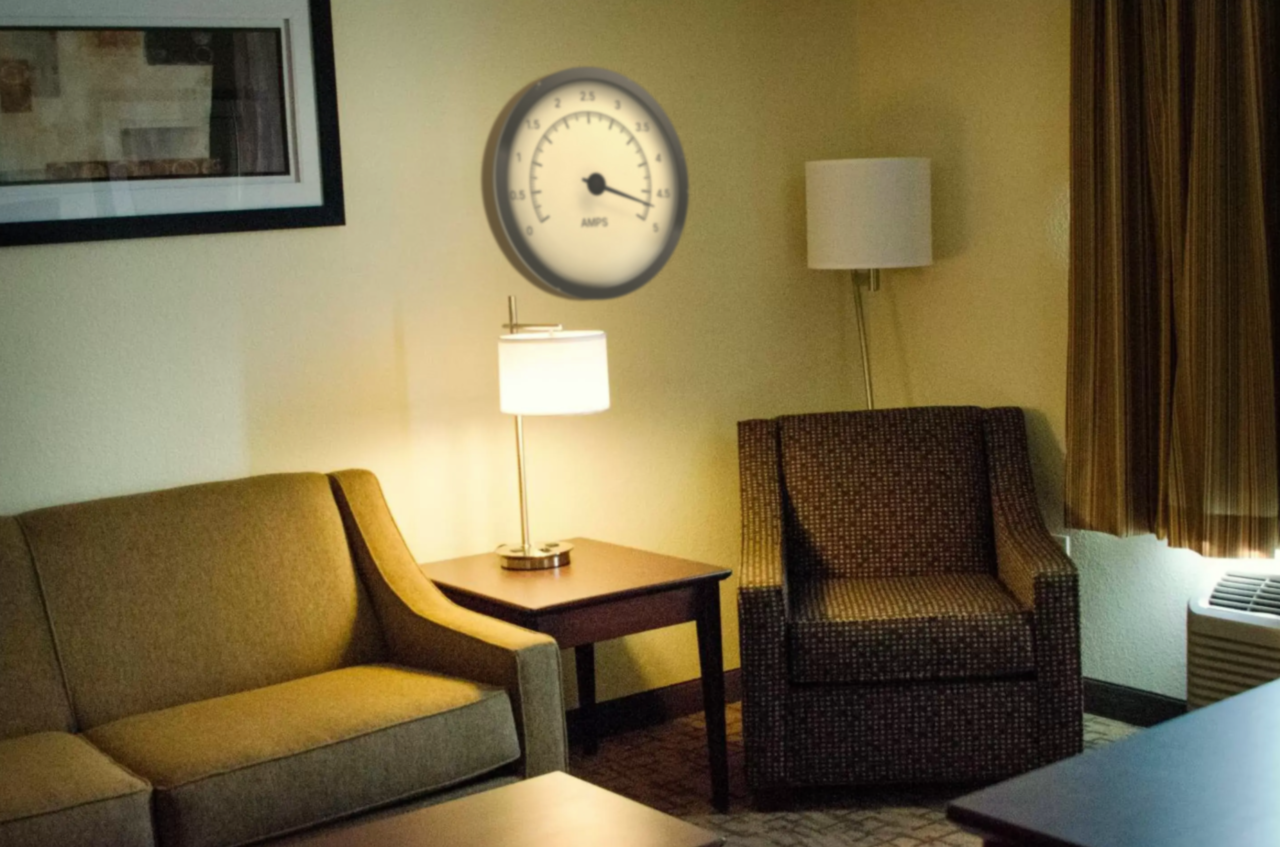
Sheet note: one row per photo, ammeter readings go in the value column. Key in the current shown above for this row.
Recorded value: 4.75 A
